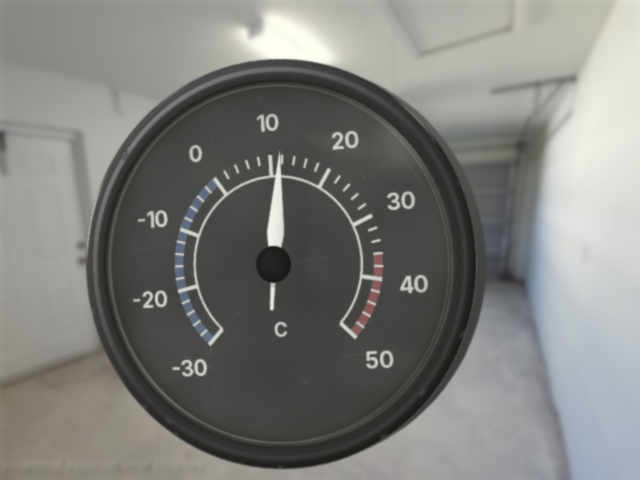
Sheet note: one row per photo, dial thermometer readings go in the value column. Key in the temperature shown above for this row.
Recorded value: 12 °C
